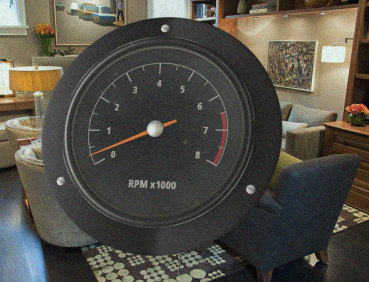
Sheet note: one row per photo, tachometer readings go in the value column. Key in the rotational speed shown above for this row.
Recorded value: 250 rpm
